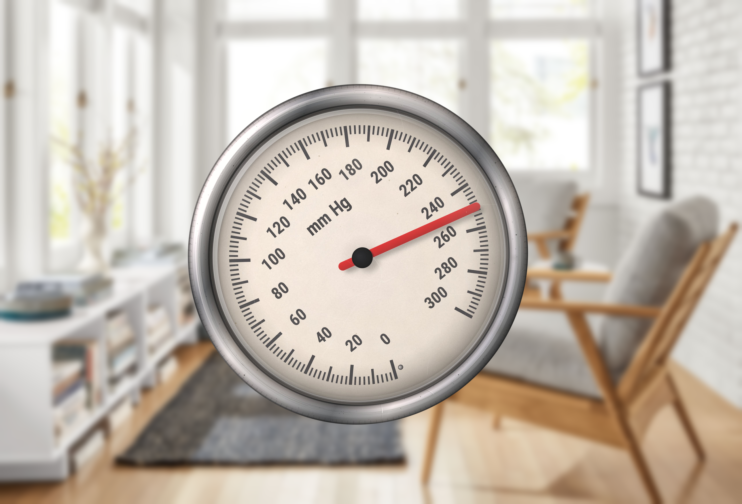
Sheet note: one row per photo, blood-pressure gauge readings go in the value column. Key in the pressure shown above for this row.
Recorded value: 250 mmHg
